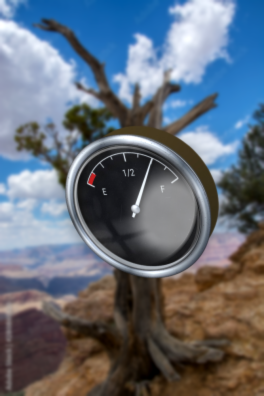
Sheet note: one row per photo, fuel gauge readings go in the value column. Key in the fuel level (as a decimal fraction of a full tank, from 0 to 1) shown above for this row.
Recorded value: 0.75
